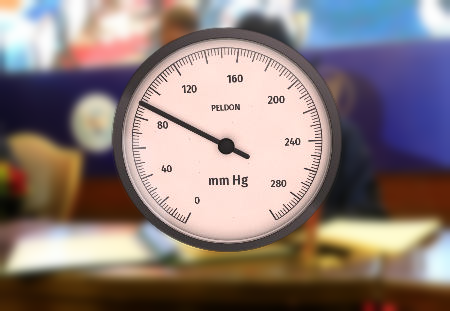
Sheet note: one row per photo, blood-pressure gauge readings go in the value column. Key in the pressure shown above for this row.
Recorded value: 90 mmHg
